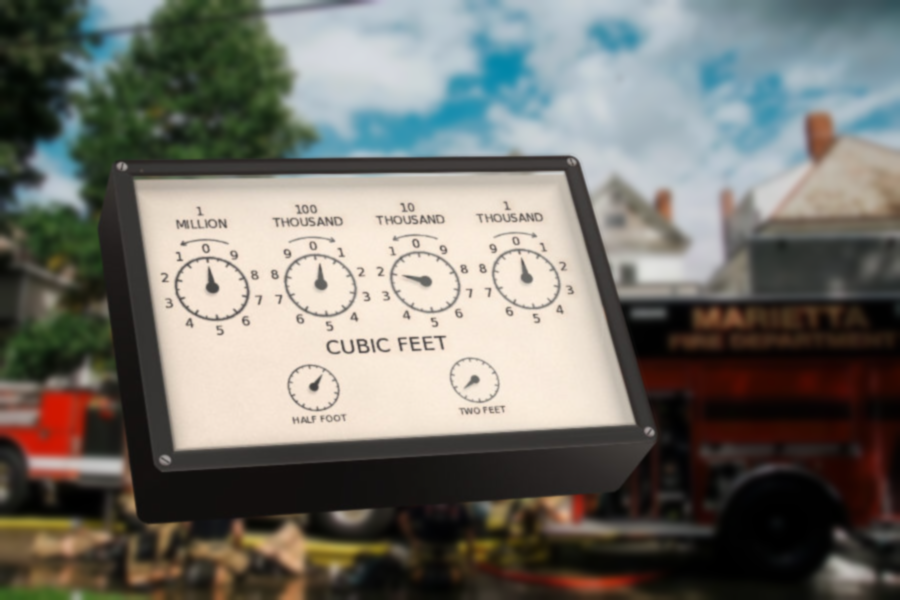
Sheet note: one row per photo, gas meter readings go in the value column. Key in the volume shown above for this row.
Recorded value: 2000 ft³
